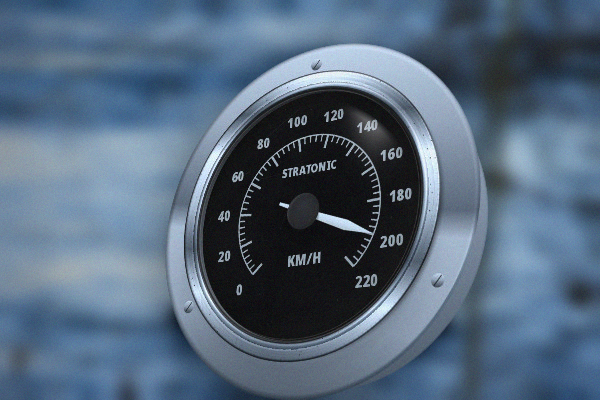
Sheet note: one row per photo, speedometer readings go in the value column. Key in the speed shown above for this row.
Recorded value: 200 km/h
